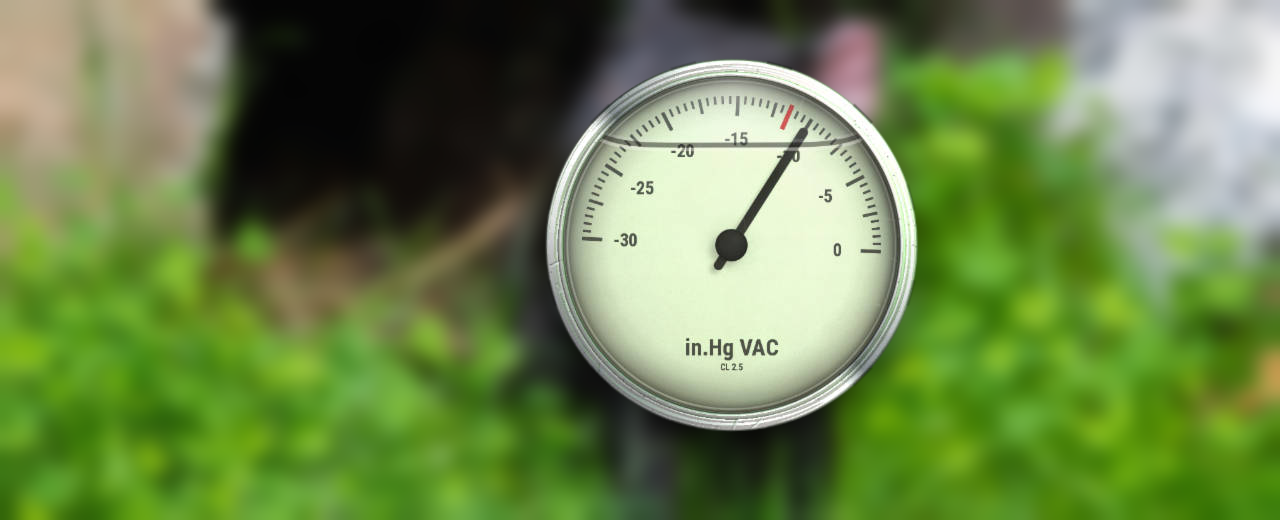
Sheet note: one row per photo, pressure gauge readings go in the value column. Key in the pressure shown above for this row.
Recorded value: -10 inHg
